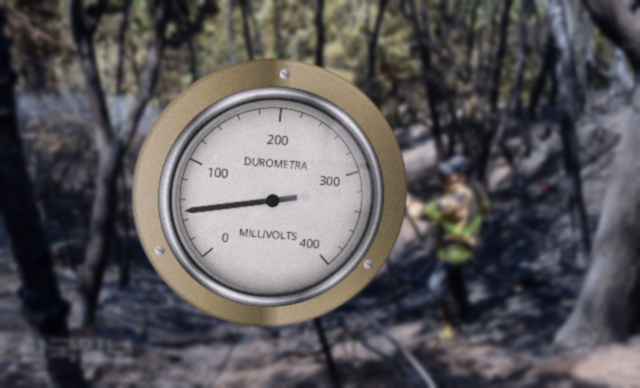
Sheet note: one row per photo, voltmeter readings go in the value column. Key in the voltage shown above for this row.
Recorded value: 50 mV
